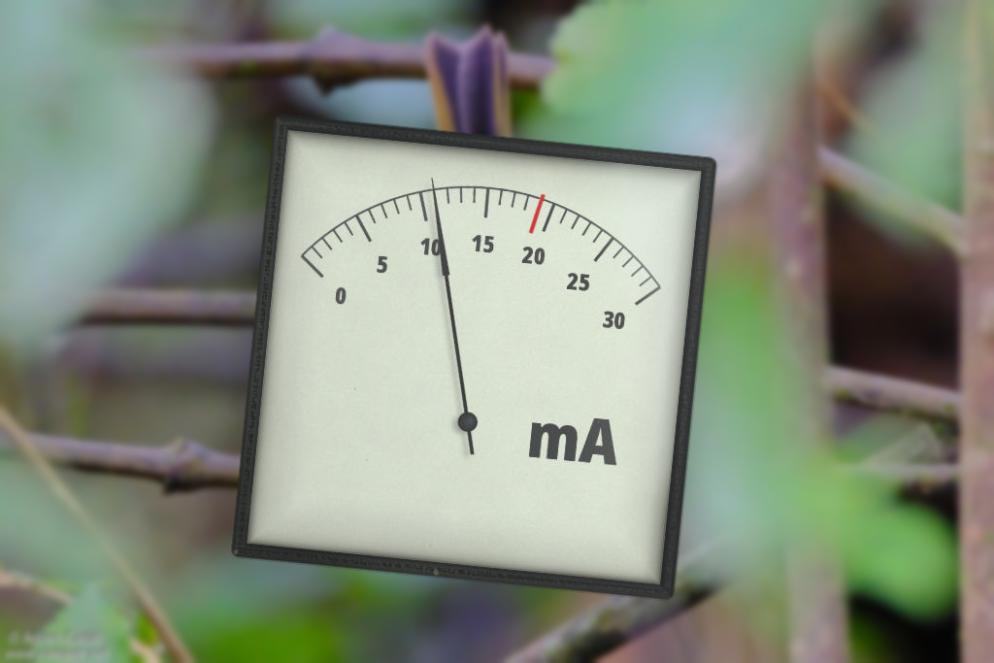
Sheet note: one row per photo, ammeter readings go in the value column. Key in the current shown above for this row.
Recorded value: 11 mA
